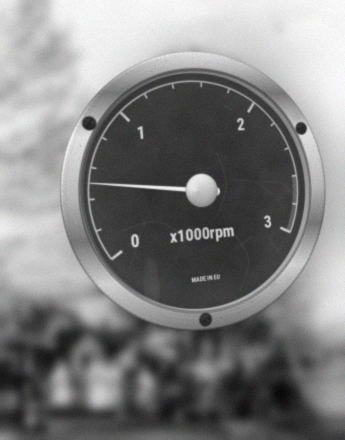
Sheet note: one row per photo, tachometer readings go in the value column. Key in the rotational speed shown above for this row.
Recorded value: 500 rpm
